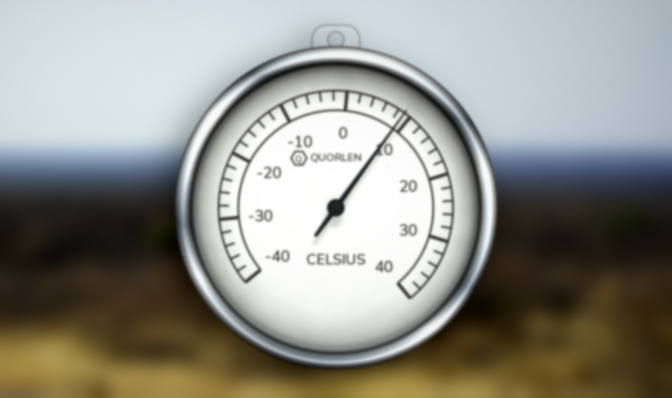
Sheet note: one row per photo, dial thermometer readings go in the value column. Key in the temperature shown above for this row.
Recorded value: 9 °C
